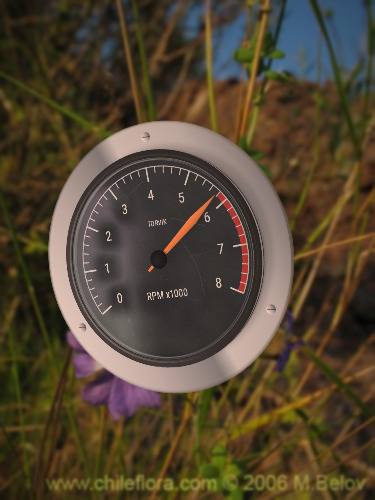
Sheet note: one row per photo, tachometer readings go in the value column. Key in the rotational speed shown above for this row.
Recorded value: 5800 rpm
